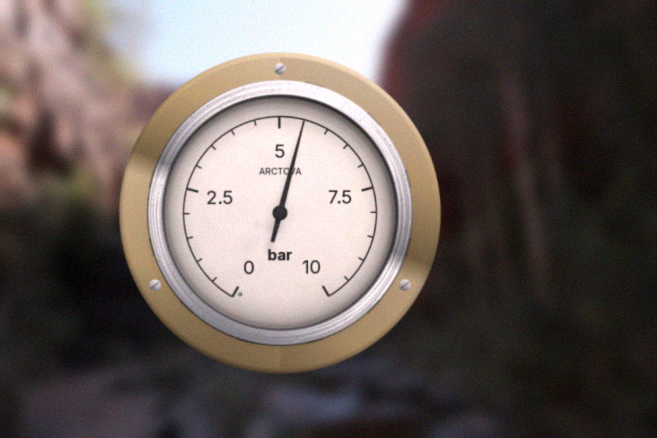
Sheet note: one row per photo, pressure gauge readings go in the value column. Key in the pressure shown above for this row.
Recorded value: 5.5 bar
